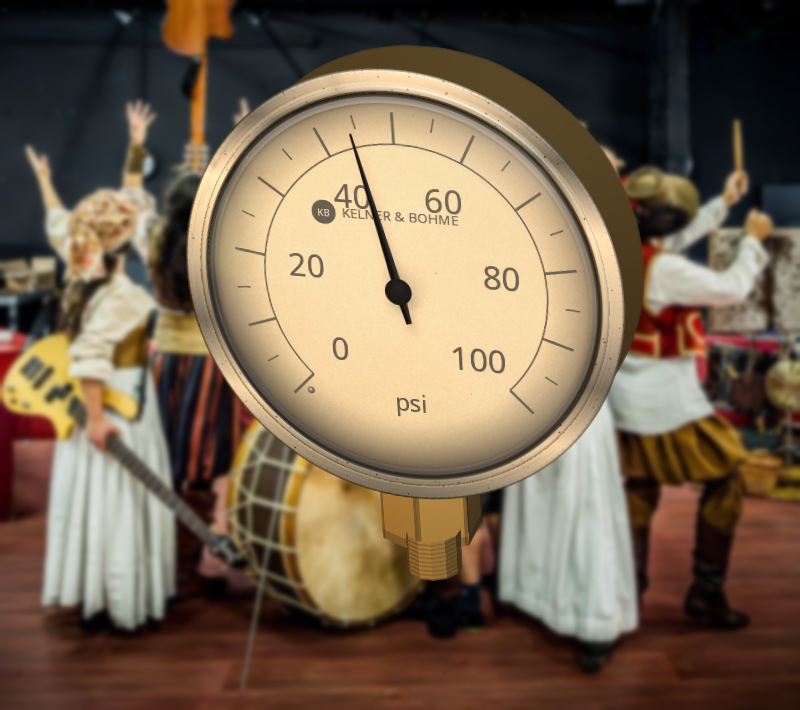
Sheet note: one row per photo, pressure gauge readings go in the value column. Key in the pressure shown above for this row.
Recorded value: 45 psi
